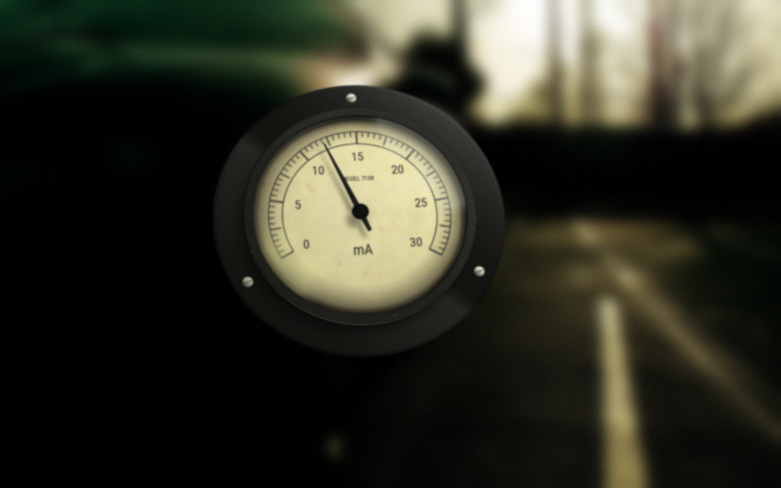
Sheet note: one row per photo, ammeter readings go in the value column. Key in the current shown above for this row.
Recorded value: 12 mA
